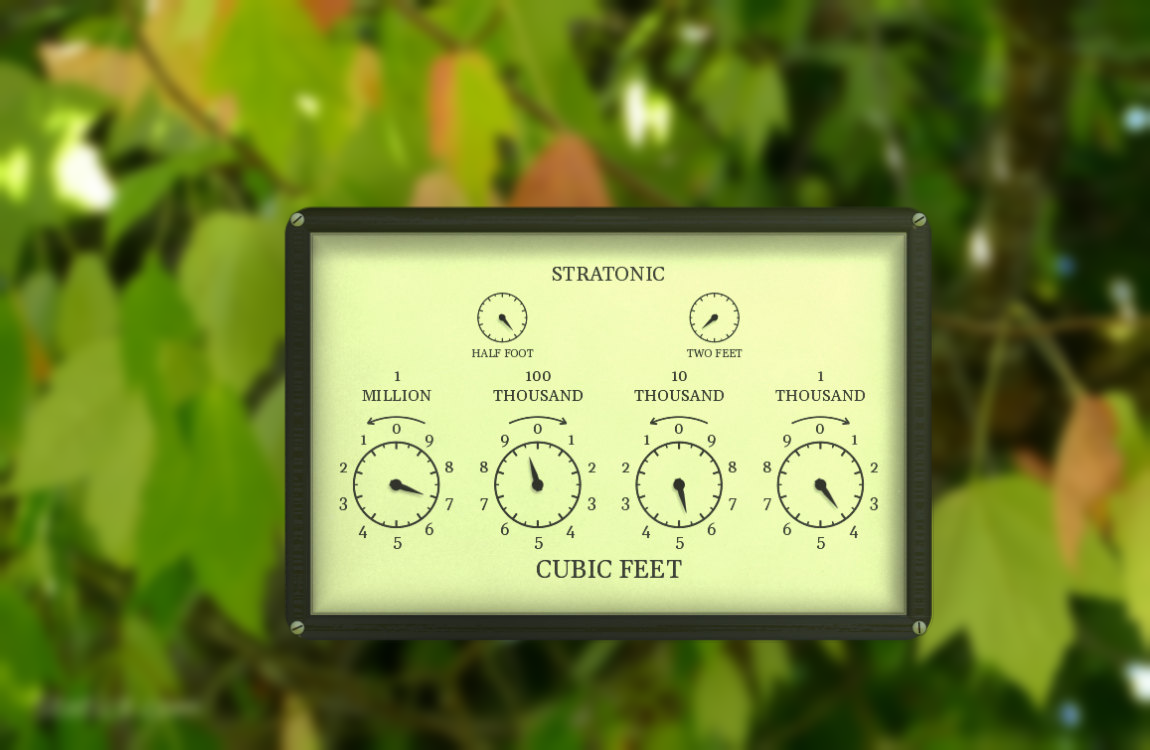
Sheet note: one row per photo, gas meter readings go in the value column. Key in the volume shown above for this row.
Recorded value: 695400 ft³
